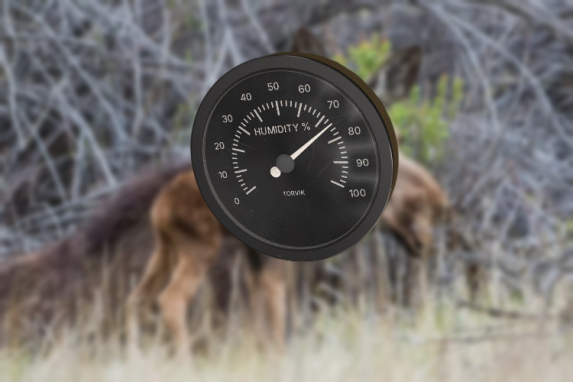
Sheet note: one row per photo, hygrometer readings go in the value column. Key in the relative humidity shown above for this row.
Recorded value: 74 %
